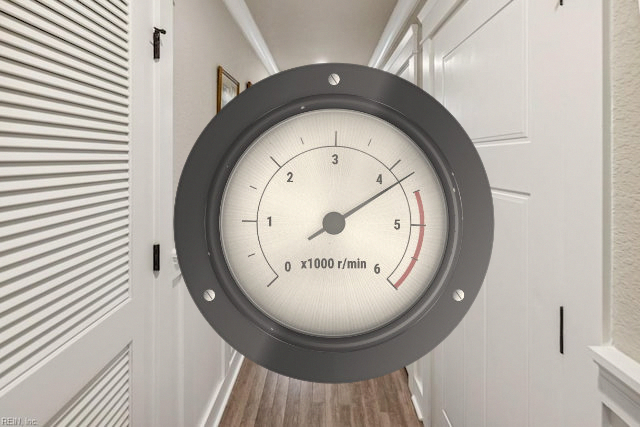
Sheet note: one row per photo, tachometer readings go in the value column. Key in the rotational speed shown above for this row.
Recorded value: 4250 rpm
